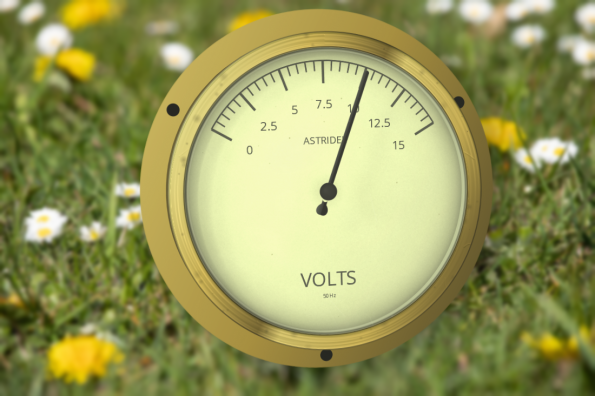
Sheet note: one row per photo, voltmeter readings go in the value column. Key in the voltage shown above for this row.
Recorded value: 10 V
